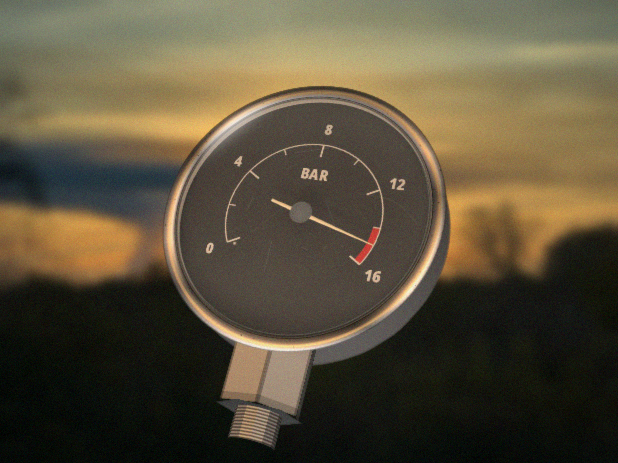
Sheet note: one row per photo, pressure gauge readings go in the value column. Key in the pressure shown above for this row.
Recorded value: 15 bar
